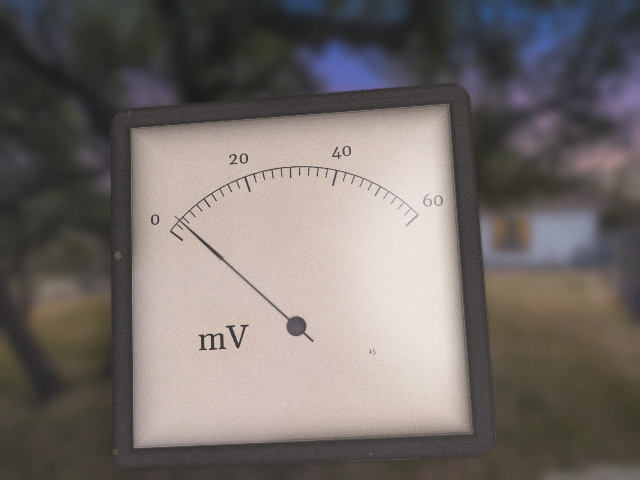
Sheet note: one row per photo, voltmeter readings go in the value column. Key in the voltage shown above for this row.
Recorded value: 3 mV
